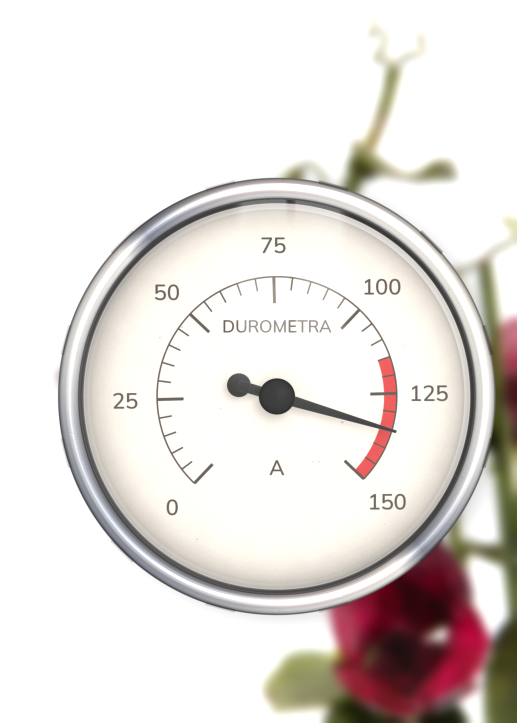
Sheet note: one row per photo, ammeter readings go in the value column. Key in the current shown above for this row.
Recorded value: 135 A
